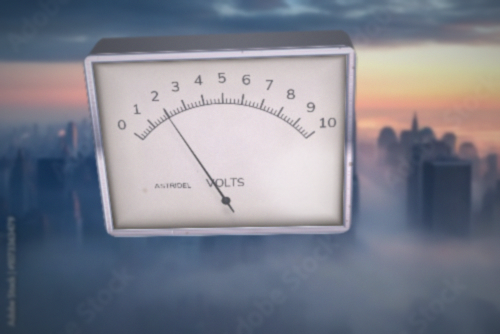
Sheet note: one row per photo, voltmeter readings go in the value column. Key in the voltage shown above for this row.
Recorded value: 2 V
